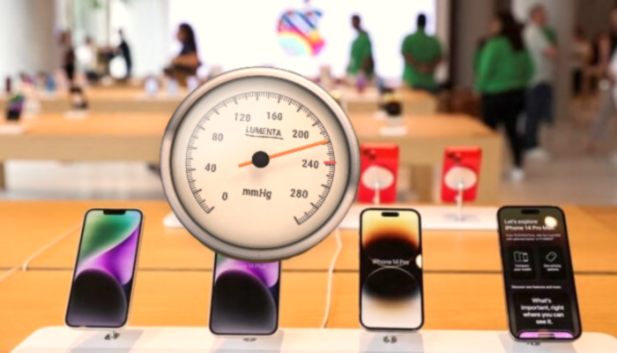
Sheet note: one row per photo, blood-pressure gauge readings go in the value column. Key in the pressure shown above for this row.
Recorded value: 220 mmHg
